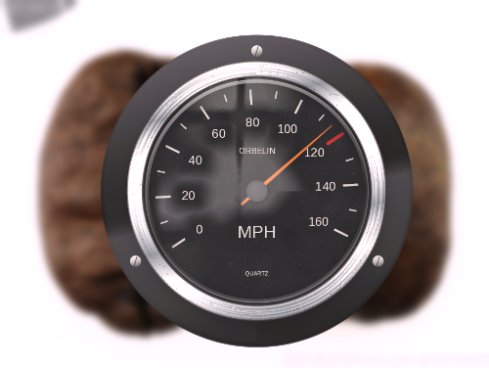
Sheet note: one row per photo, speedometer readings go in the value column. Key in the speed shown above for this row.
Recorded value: 115 mph
